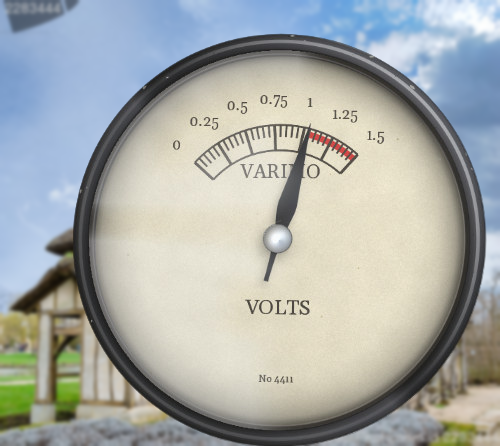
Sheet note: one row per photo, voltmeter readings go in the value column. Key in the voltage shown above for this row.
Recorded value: 1.05 V
